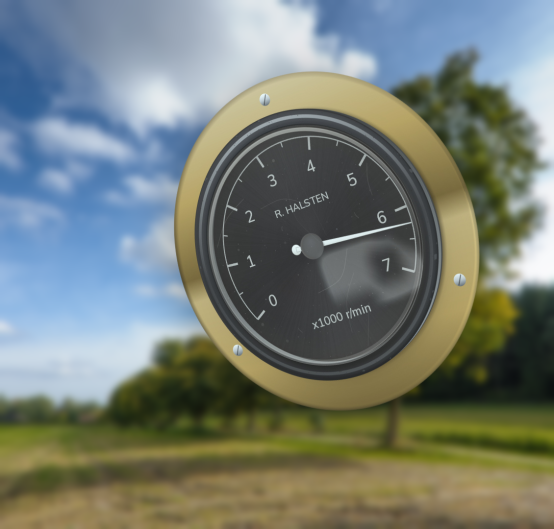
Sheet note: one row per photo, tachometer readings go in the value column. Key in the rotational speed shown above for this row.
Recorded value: 6250 rpm
